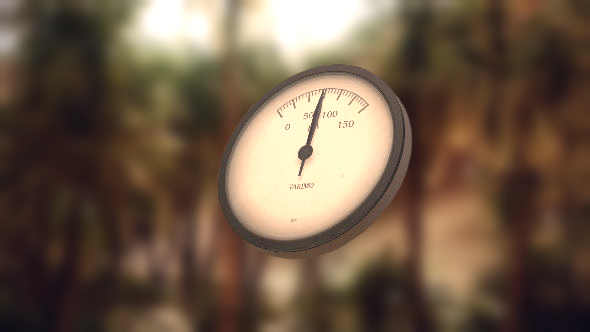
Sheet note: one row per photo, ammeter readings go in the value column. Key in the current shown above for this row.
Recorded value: 75 µA
